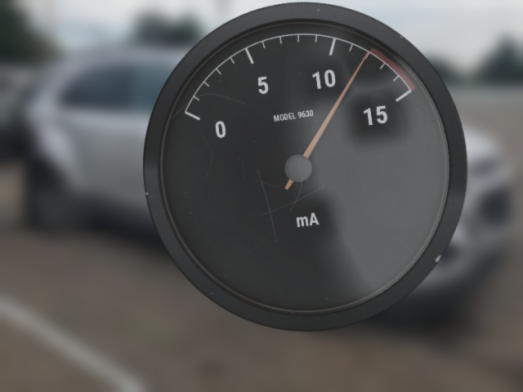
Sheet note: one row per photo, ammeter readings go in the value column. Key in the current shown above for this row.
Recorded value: 12 mA
